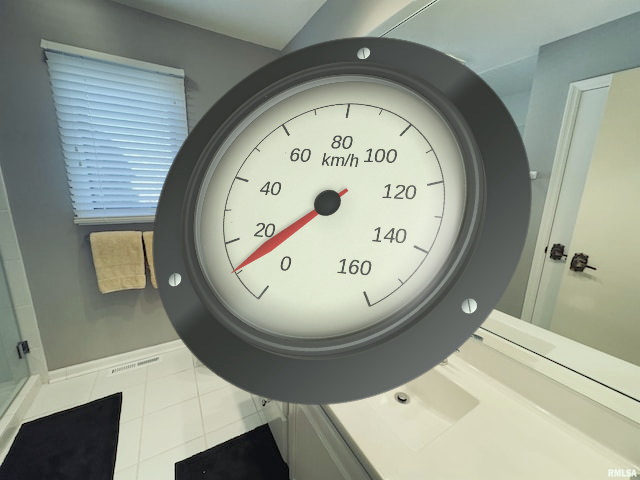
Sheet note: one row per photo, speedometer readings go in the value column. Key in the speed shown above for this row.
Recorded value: 10 km/h
